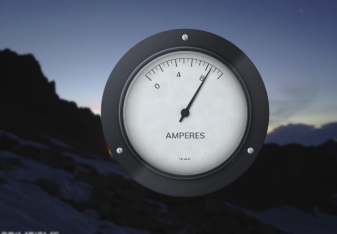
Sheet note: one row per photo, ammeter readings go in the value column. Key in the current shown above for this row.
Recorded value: 8.5 A
